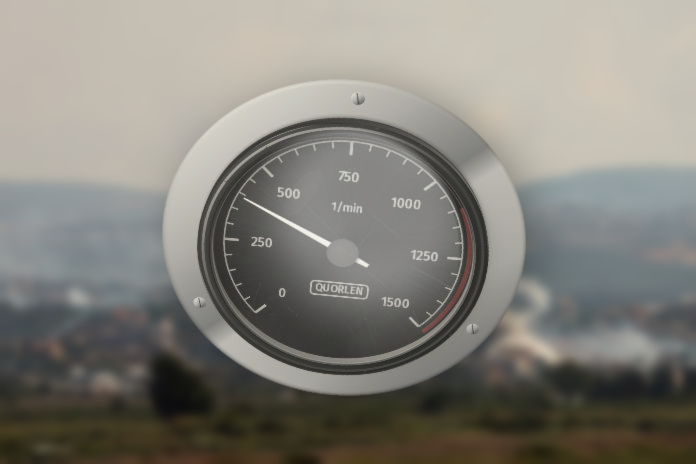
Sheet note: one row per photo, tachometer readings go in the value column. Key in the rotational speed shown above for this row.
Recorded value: 400 rpm
